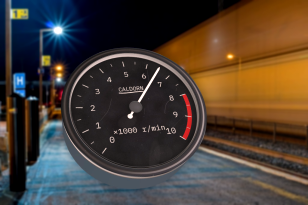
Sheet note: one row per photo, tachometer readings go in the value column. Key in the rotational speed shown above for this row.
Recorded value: 6500 rpm
